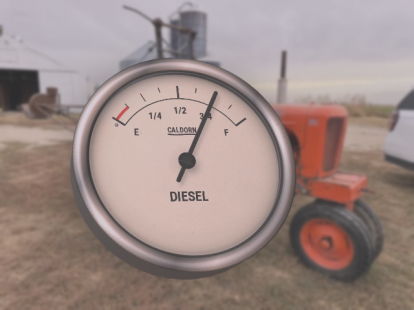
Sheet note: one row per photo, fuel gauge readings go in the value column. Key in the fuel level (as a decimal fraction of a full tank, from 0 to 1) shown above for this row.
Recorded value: 0.75
